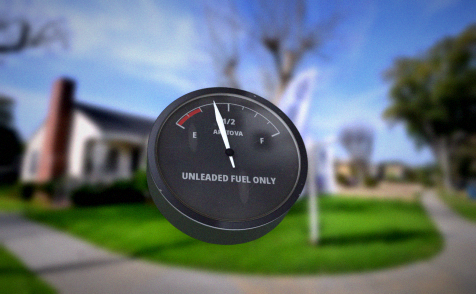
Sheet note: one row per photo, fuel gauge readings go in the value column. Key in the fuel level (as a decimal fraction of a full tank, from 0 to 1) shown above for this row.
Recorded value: 0.375
